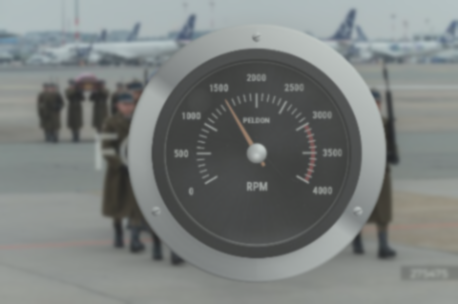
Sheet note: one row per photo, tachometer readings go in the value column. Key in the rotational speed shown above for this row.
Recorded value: 1500 rpm
